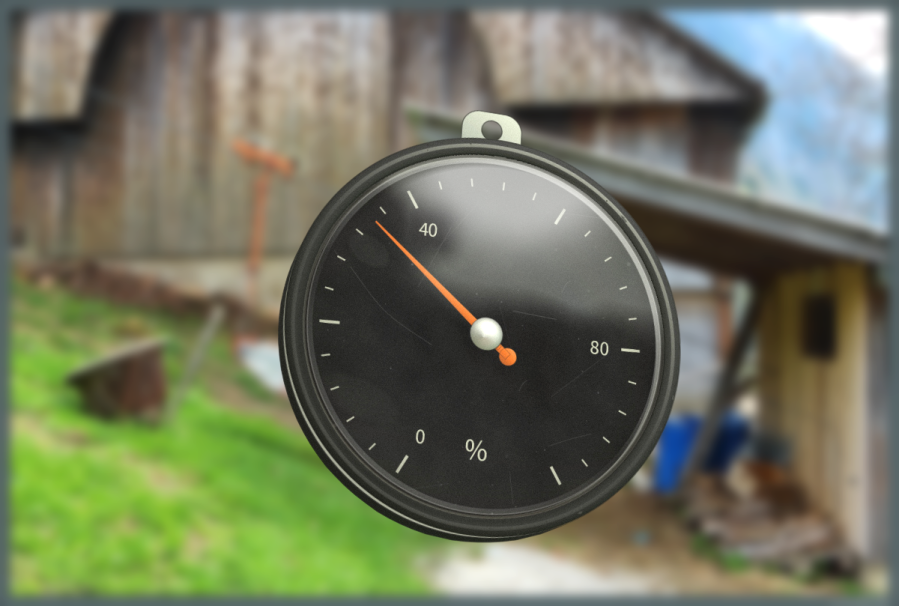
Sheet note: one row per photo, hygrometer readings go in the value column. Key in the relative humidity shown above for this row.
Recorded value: 34 %
